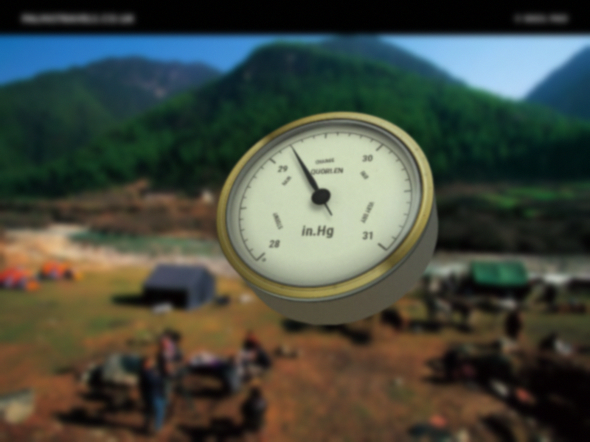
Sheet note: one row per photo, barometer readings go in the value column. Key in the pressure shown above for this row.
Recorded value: 29.2 inHg
